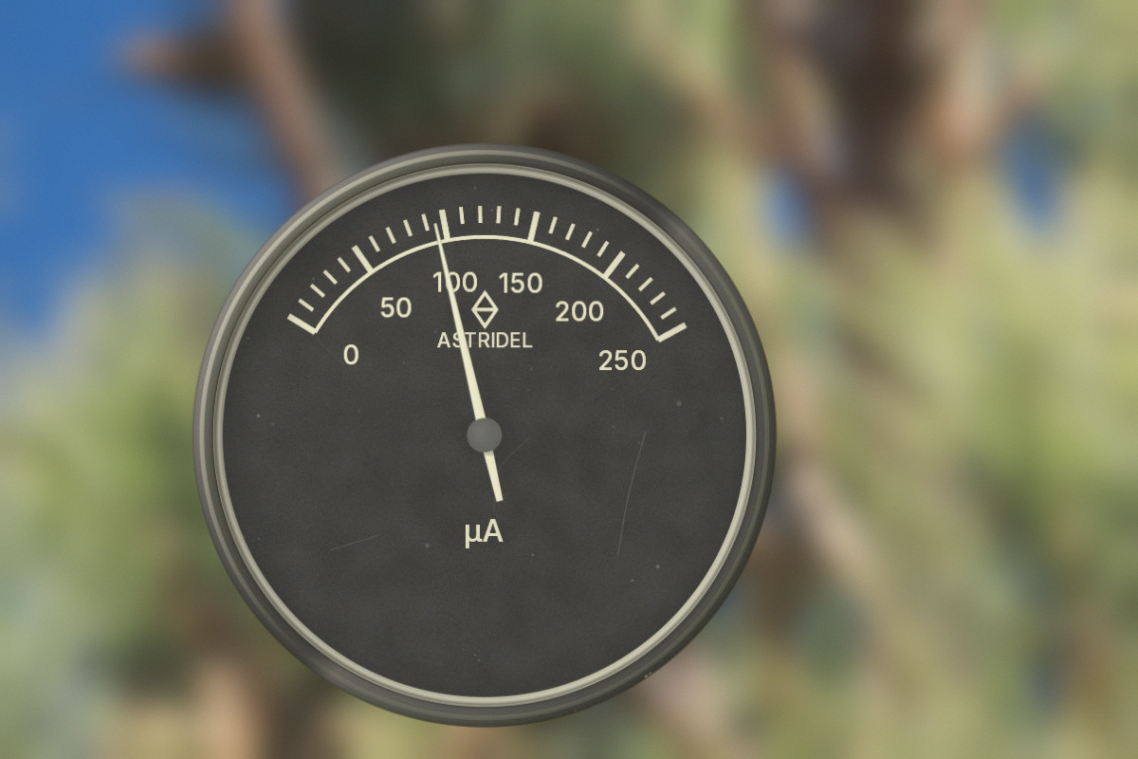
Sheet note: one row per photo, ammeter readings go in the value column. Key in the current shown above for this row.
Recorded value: 95 µA
